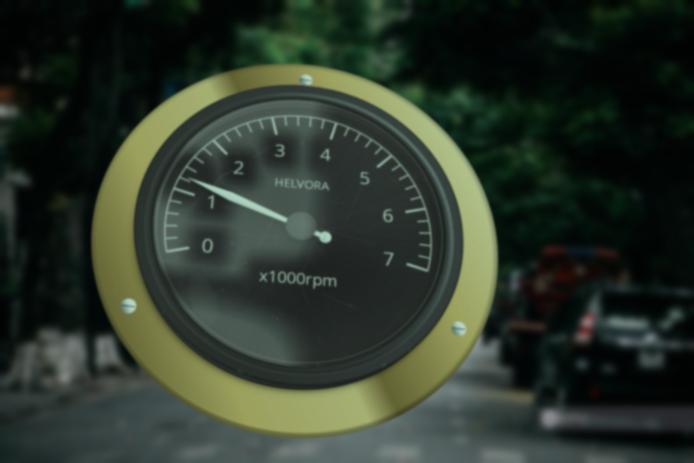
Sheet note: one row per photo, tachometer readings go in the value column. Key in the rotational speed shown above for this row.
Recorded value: 1200 rpm
